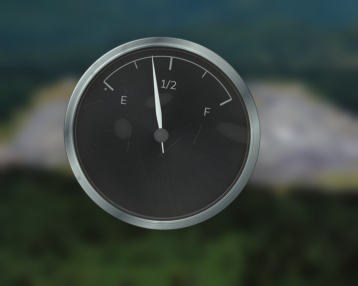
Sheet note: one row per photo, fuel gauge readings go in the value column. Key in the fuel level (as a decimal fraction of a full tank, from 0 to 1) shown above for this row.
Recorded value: 0.375
